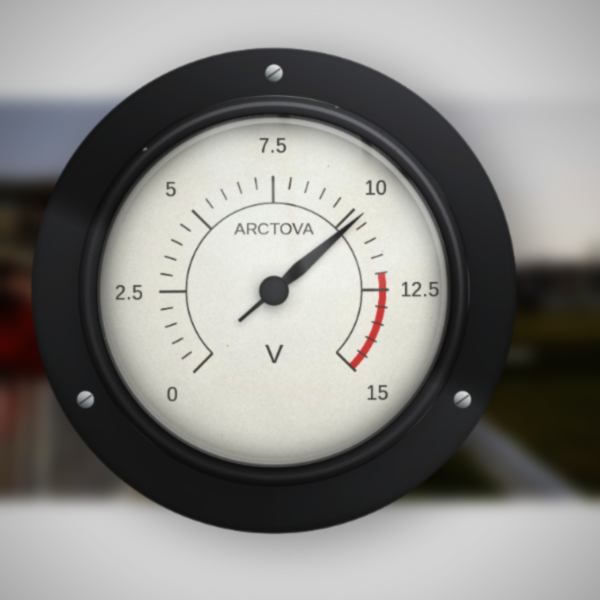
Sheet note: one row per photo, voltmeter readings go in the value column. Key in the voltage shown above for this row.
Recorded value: 10.25 V
